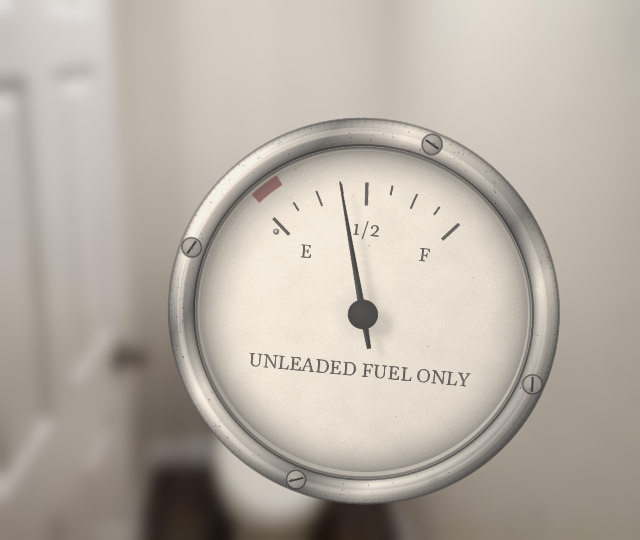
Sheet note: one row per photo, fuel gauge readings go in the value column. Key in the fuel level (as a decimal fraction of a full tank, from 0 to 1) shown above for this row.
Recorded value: 0.375
